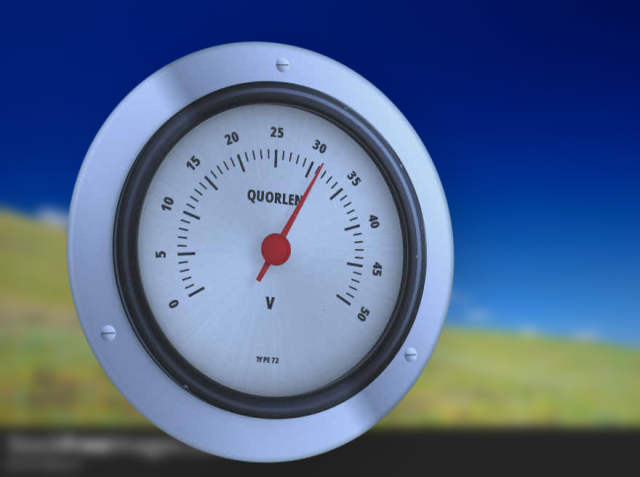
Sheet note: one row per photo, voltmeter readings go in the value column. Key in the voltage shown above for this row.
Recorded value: 31 V
